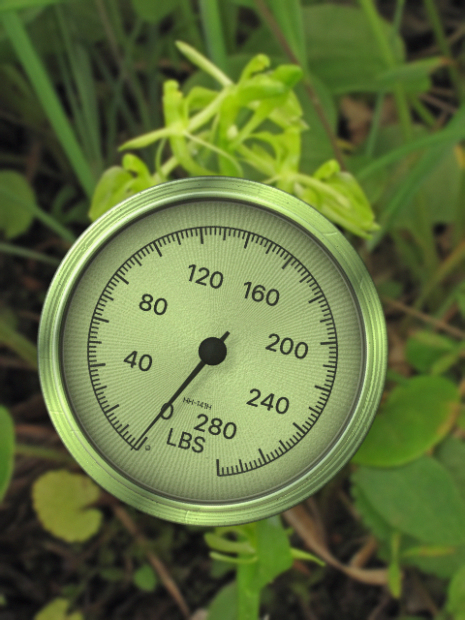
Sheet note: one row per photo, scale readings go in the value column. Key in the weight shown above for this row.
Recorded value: 2 lb
